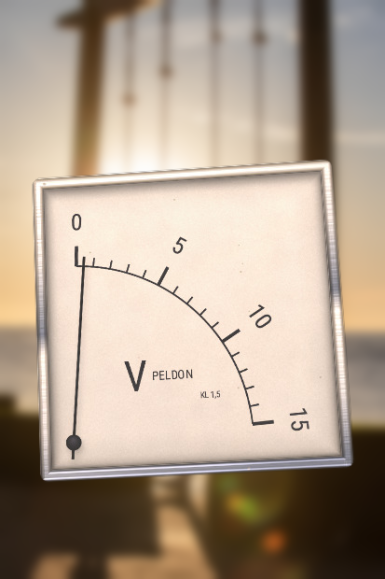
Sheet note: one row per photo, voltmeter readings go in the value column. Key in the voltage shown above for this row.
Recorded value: 0.5 V
